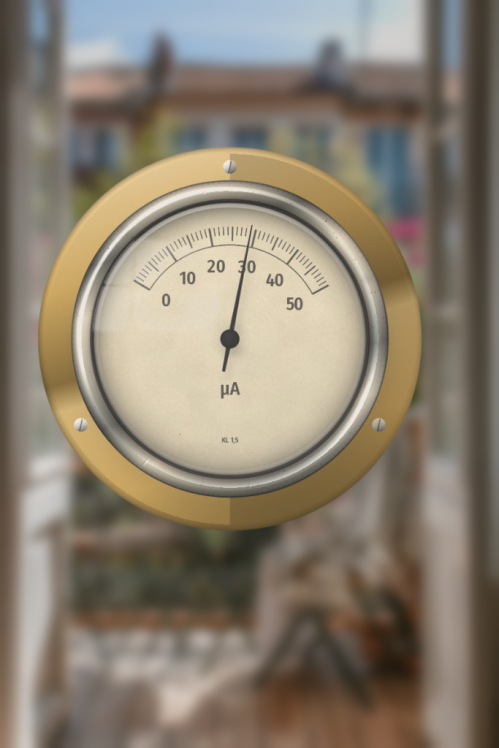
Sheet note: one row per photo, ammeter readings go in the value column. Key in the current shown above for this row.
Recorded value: 29 µA
